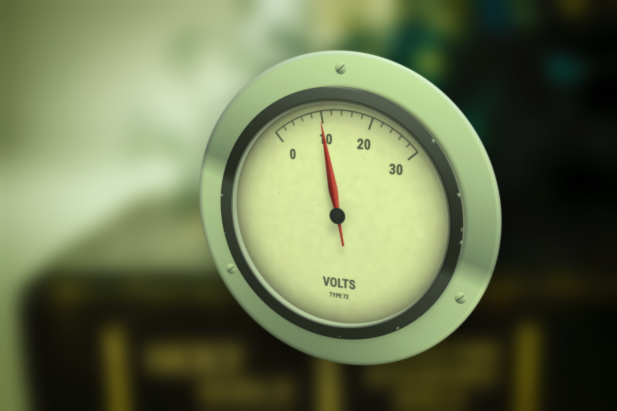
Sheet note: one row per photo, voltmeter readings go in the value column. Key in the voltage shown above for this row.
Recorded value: 10 V
